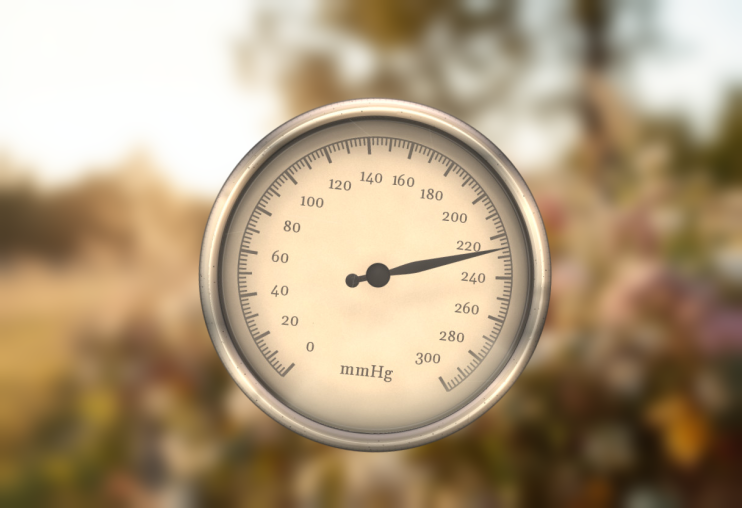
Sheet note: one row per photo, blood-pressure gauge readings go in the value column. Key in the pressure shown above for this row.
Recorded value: 226 mmHg
